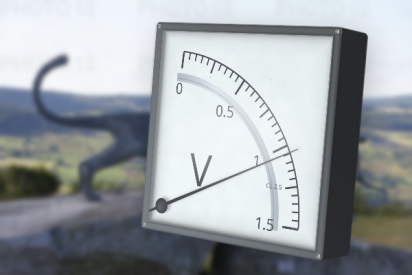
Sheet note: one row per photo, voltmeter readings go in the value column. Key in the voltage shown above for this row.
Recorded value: 1.05 V
